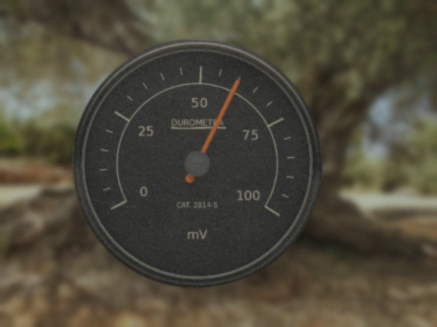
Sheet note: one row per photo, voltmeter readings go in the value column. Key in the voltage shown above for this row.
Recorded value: 60 mV
